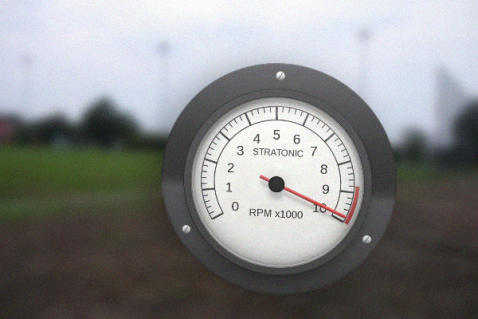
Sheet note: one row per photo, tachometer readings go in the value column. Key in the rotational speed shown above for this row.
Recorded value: 9800 rpm
